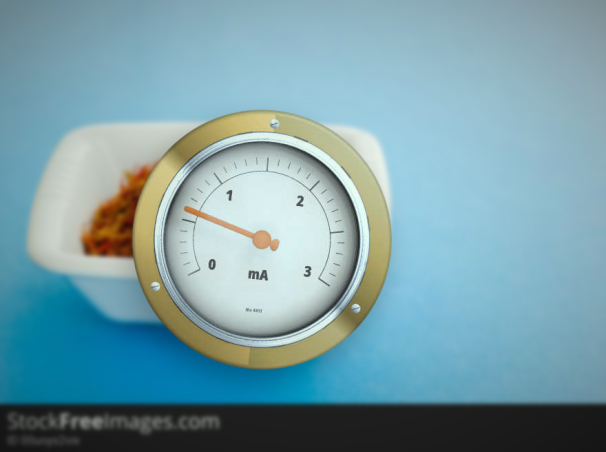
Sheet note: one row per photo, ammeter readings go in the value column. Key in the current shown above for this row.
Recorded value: 0.6 mA
